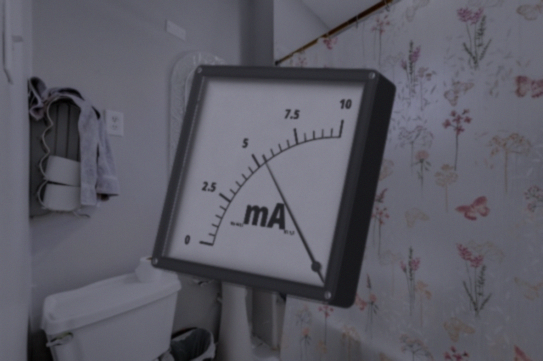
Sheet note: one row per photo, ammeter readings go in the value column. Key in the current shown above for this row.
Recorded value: 5.5 mA
